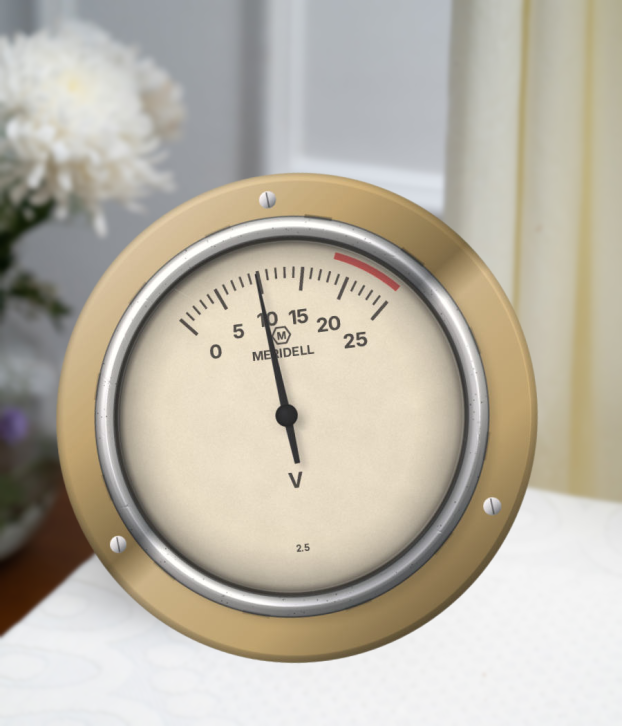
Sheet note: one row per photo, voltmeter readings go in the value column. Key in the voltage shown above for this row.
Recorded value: 10 V
